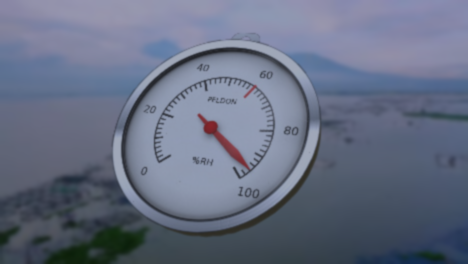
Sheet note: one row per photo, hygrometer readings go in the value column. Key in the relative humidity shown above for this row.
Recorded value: 96 %
